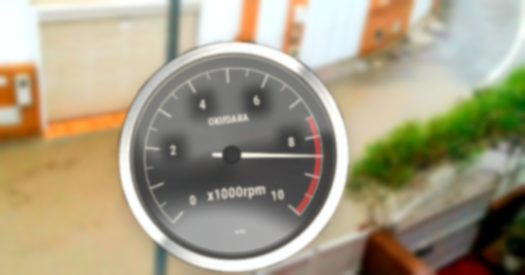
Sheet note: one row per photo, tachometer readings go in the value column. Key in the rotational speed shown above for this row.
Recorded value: 8500 rpm
